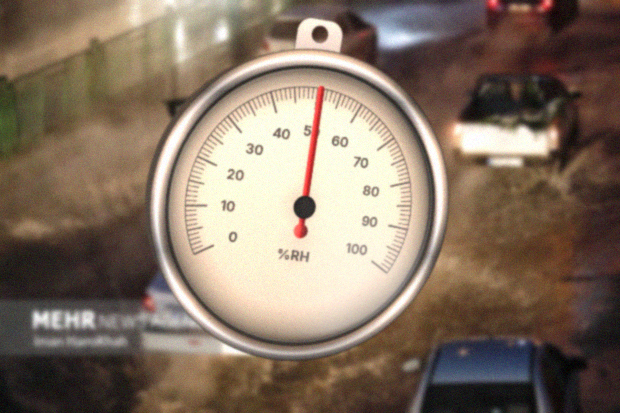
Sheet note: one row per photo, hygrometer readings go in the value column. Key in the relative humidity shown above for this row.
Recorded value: 50 %
